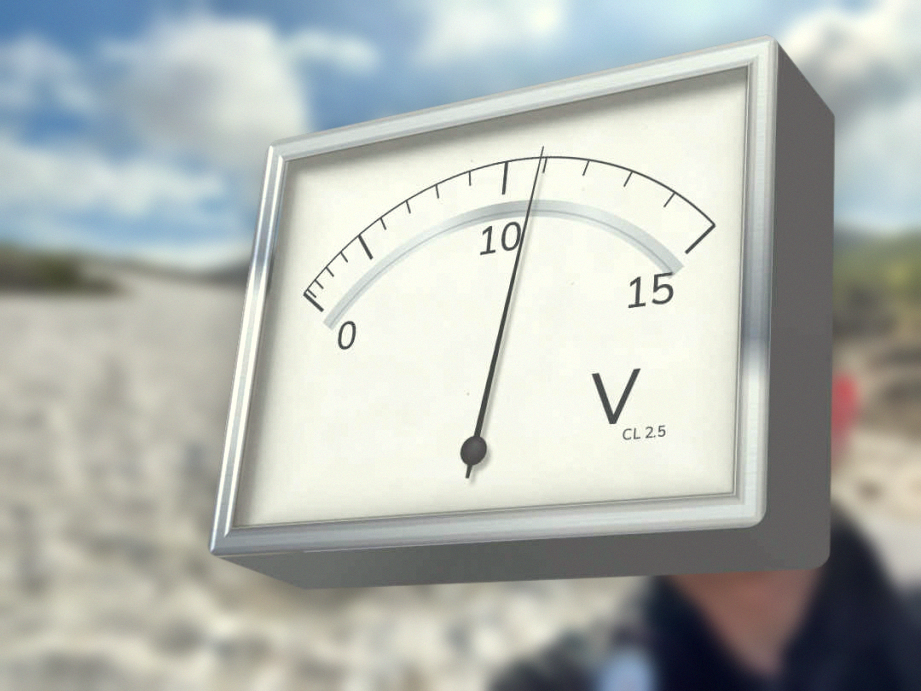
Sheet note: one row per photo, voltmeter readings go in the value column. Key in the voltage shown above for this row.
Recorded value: 11 V
